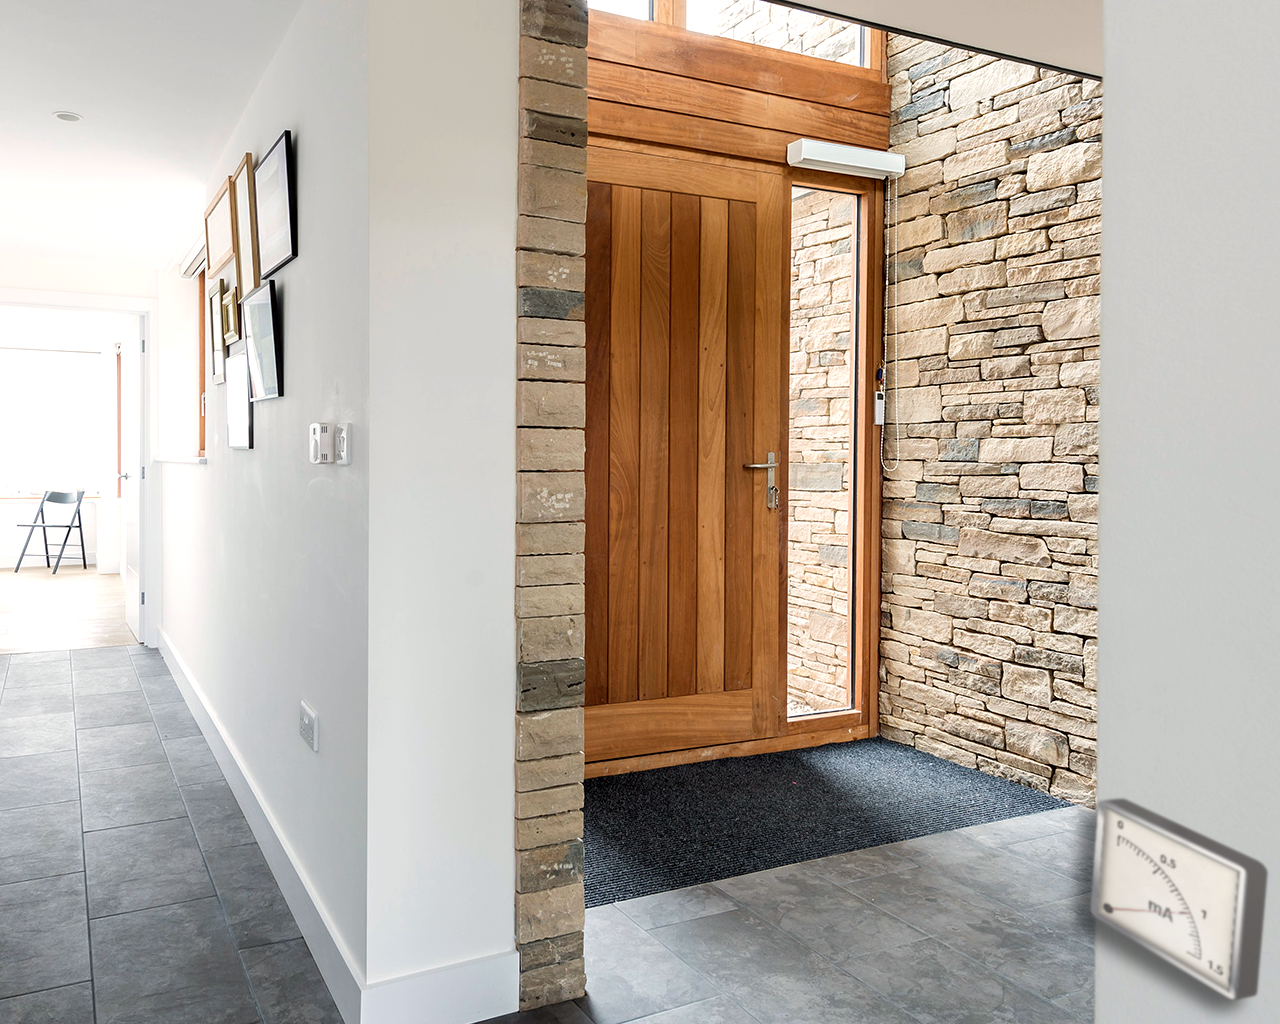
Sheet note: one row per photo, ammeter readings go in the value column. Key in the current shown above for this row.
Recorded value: 1 mA
